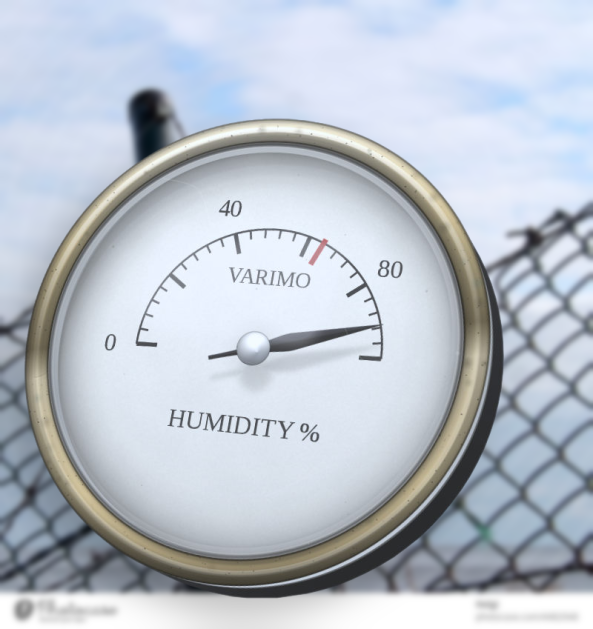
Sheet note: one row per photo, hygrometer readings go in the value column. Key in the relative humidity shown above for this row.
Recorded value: 92 %
